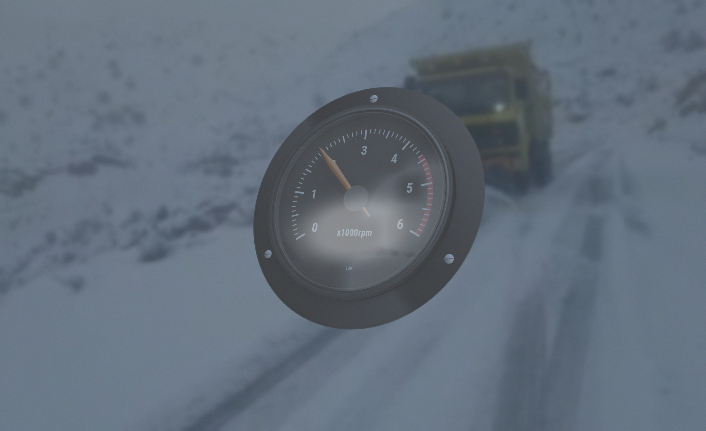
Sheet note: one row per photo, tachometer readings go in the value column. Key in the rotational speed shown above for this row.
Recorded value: 2000 rpm
